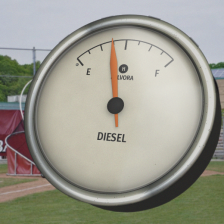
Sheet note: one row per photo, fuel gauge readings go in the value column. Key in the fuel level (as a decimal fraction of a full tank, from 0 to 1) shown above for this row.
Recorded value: 0.375
